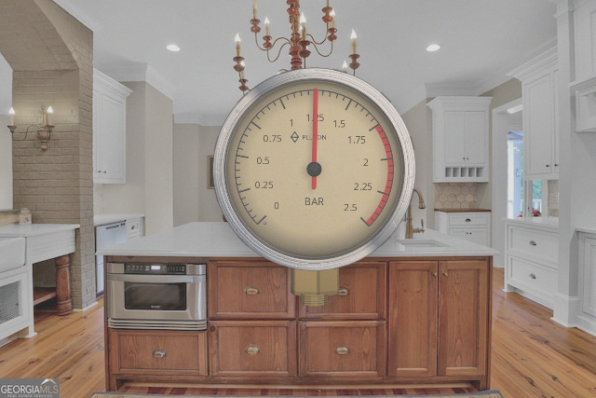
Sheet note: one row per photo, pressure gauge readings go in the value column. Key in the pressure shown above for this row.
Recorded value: 1.25 bar
